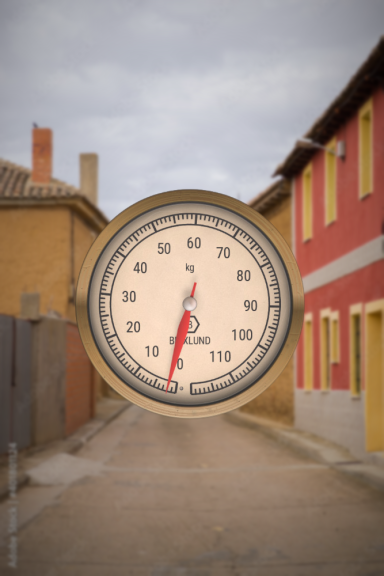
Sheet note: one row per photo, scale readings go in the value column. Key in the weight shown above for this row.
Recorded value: 2 kg
